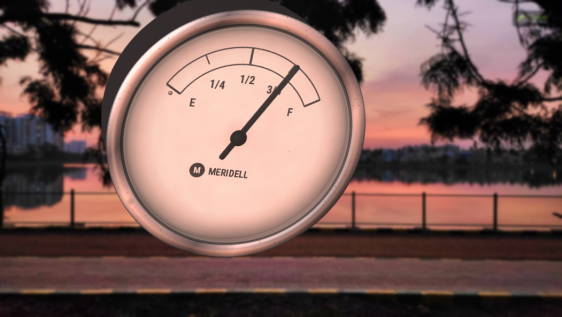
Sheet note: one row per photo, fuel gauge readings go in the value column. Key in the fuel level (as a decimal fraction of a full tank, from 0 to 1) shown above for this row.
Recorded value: 0.75
